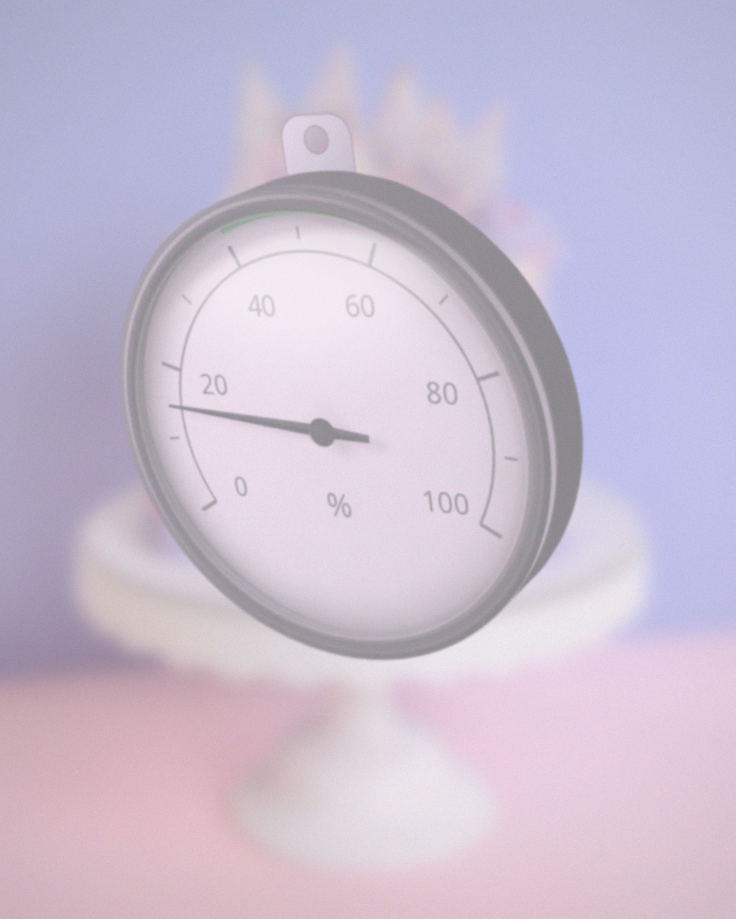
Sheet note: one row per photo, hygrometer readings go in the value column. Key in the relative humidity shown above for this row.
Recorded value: 15 %
